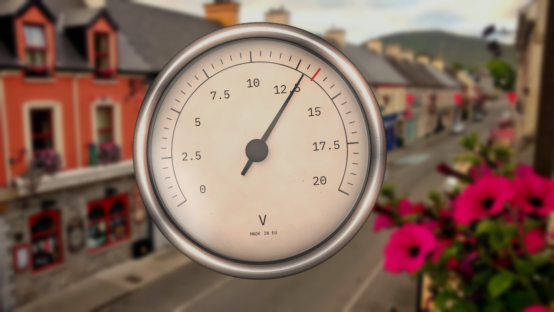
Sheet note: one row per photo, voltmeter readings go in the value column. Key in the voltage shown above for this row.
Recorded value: 13 V
